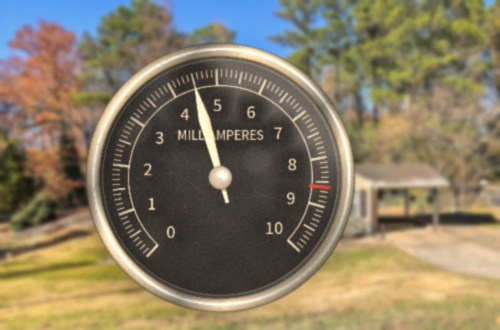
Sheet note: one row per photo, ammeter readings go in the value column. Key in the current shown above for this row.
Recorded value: 4.5 mA
